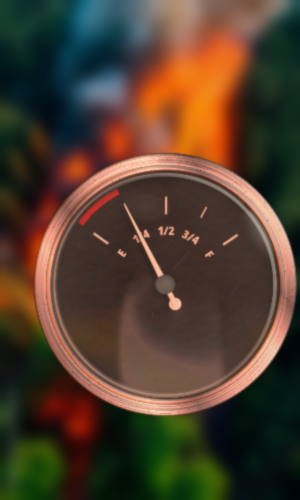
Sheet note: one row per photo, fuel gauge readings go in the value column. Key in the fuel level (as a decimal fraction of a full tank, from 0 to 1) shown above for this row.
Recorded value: 0.25
